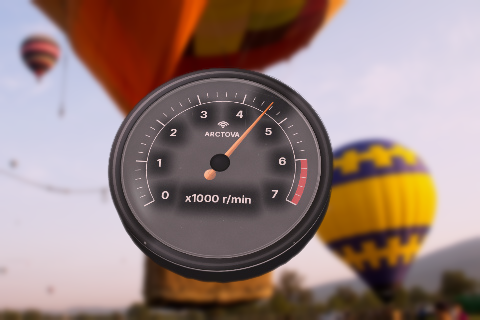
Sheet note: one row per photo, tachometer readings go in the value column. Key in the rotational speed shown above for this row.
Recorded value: 4600 rpm
